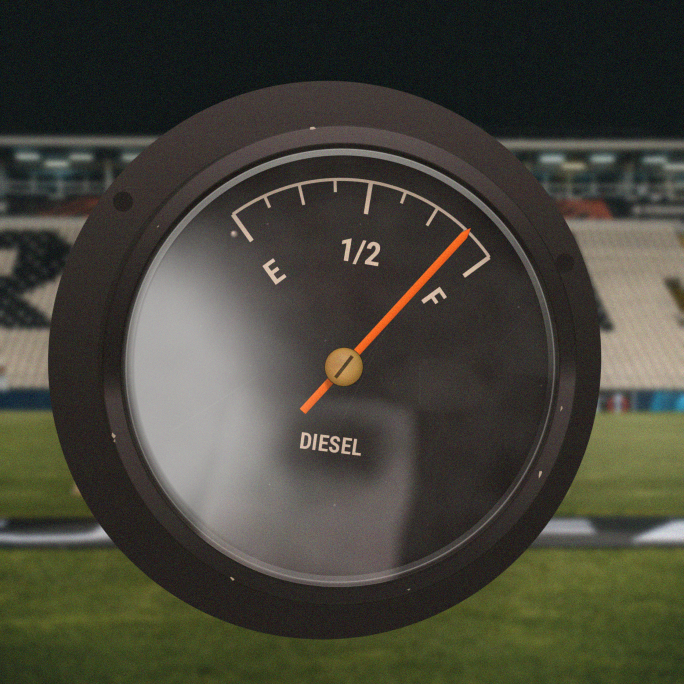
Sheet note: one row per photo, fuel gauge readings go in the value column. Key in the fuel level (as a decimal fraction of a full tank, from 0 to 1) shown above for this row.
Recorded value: 0.875
